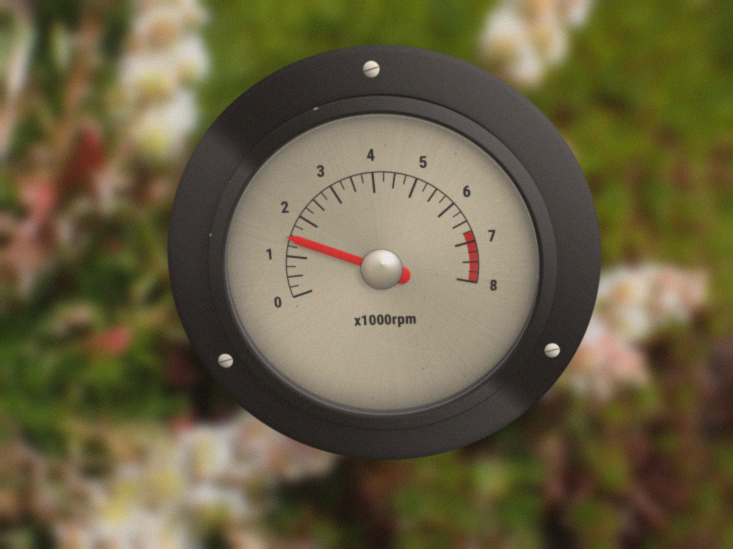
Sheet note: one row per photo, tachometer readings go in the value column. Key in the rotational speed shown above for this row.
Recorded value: 1500 rpm
